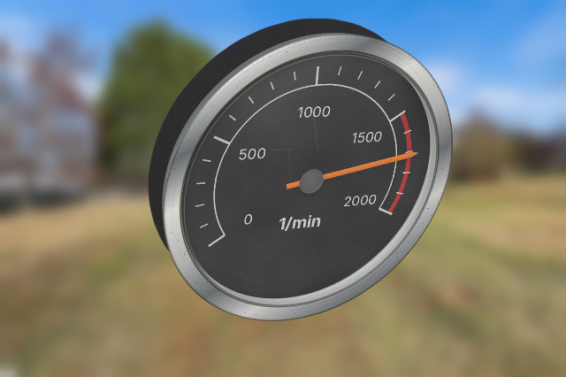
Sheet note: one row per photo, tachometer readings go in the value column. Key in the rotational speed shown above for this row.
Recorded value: 1700 rpm
